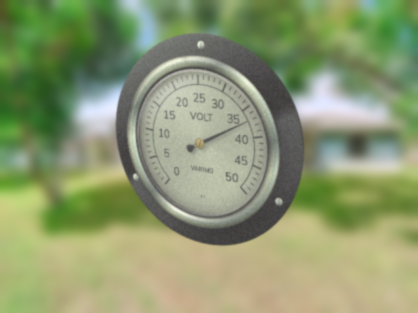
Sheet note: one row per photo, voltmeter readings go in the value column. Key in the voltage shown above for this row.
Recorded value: 37 V
